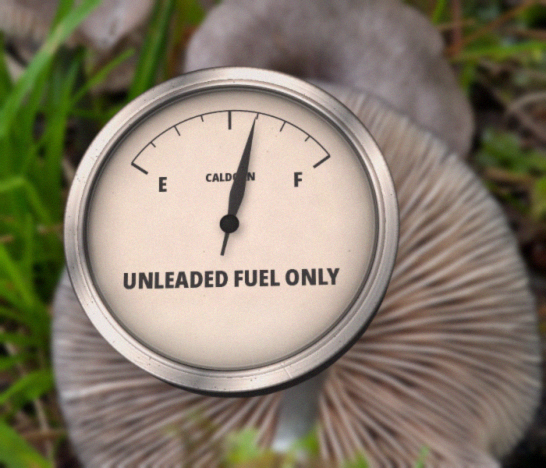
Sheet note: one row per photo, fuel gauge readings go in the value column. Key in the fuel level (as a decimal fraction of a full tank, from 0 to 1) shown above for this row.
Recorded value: 0.625
